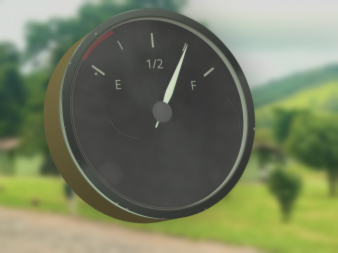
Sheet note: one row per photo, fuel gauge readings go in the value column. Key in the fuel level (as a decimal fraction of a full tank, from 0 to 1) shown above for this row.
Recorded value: 0.75
